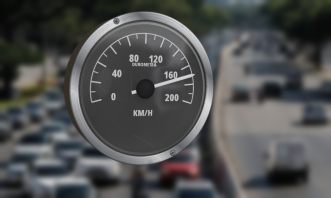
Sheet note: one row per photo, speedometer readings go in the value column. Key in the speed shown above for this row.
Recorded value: 170 km/h
